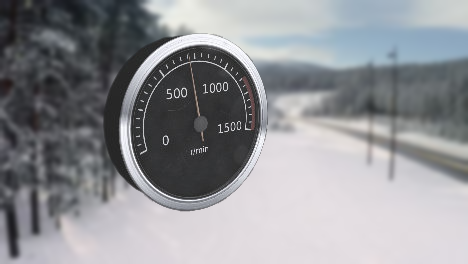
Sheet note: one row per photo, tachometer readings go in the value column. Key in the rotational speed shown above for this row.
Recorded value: 700 rpm
